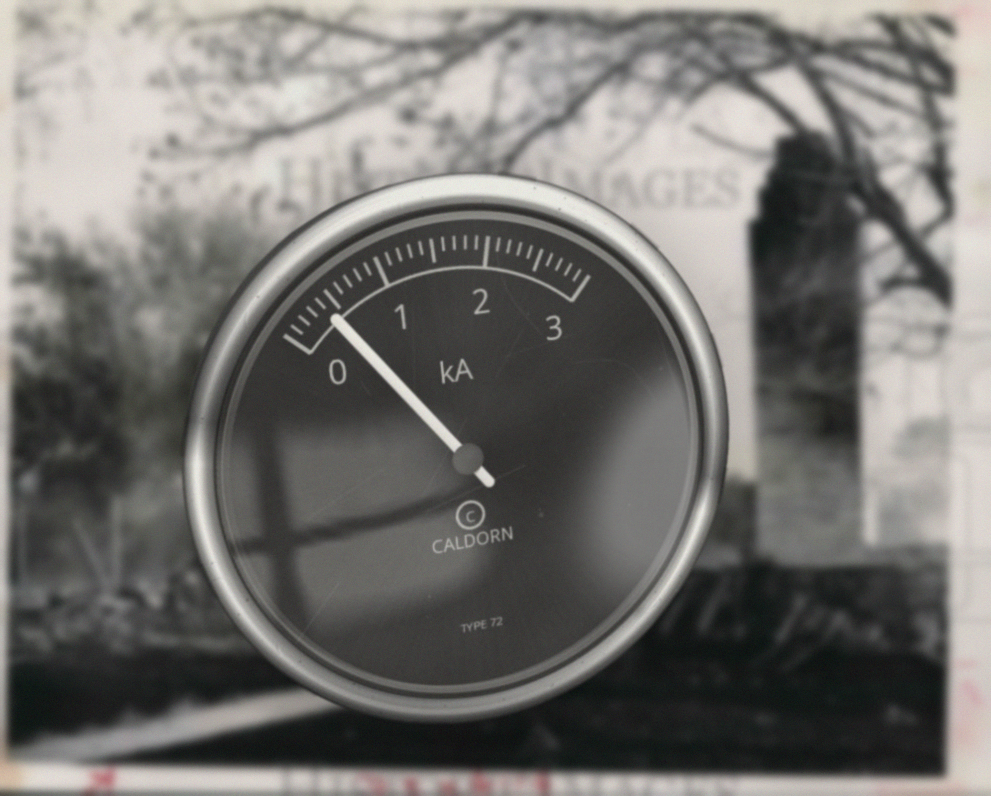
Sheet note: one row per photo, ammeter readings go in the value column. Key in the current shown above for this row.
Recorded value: 0.4 kA
